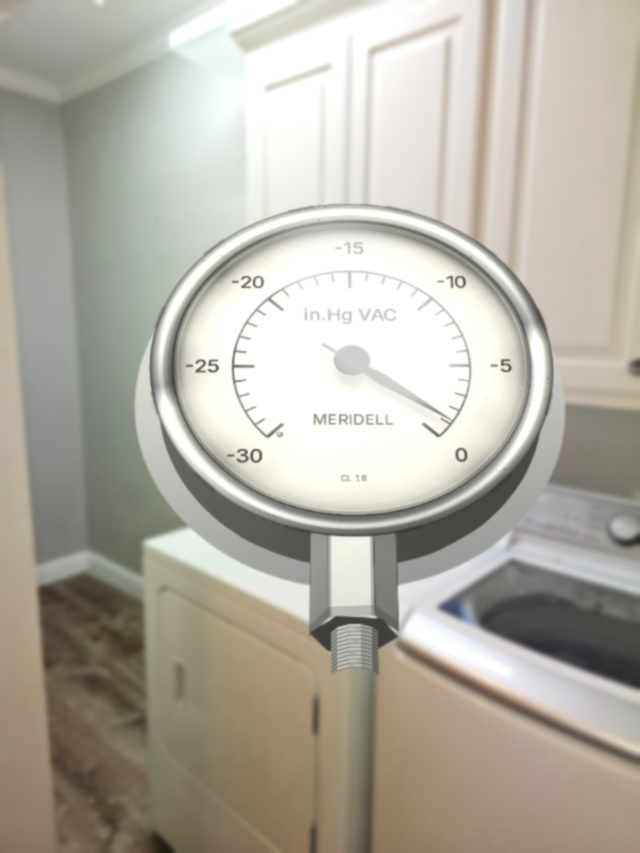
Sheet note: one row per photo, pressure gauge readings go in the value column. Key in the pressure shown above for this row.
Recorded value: -1 inHg
